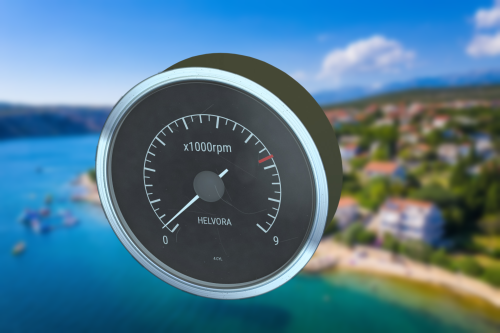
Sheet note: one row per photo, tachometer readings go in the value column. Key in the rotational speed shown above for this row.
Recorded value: 250 rpm
